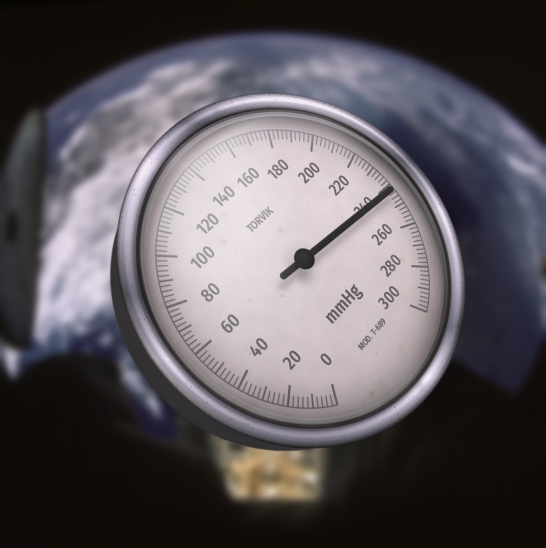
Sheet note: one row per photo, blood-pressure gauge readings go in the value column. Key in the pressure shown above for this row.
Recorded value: 242 mmHg
